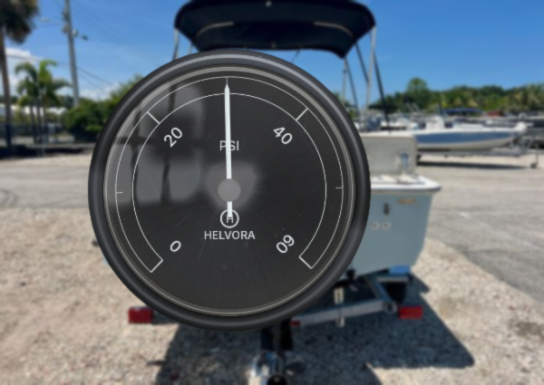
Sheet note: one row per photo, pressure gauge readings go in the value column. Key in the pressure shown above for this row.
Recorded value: 30 psi
